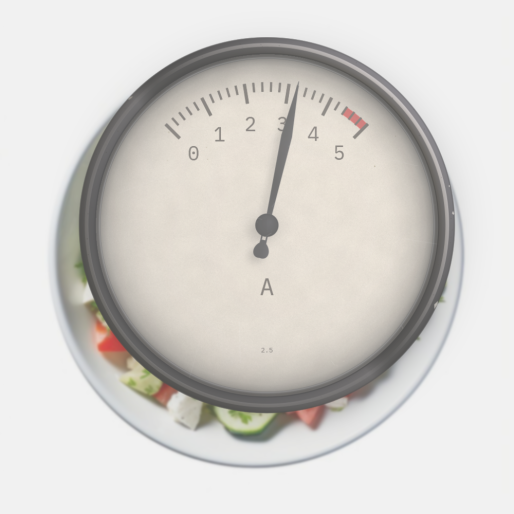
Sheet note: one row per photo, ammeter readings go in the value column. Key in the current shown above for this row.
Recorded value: 3.2 A
